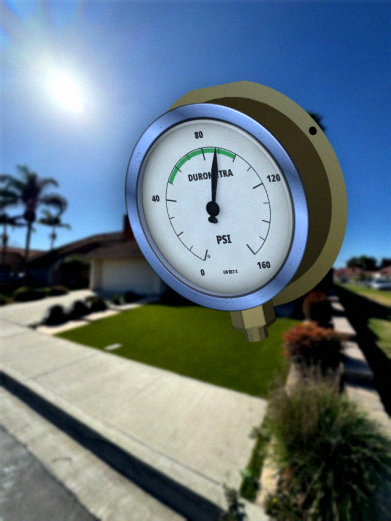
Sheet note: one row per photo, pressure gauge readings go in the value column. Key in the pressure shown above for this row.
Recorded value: 90 psi
